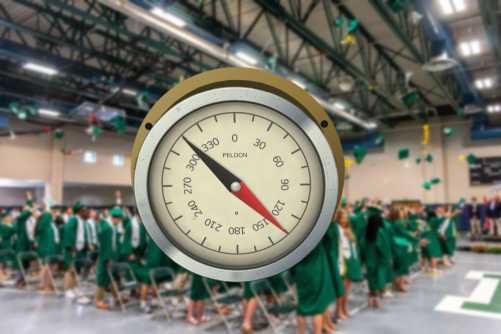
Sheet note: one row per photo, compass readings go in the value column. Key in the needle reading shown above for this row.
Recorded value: 135 °
